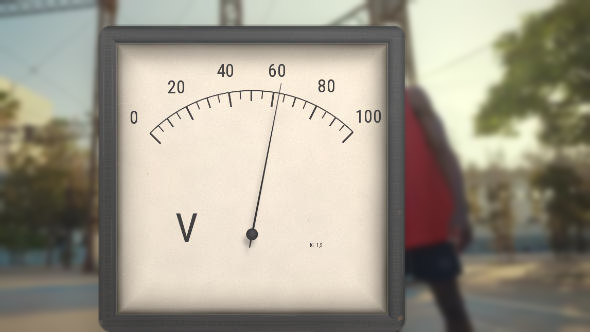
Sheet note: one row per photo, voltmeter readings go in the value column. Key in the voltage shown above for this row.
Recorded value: 62.5 V
